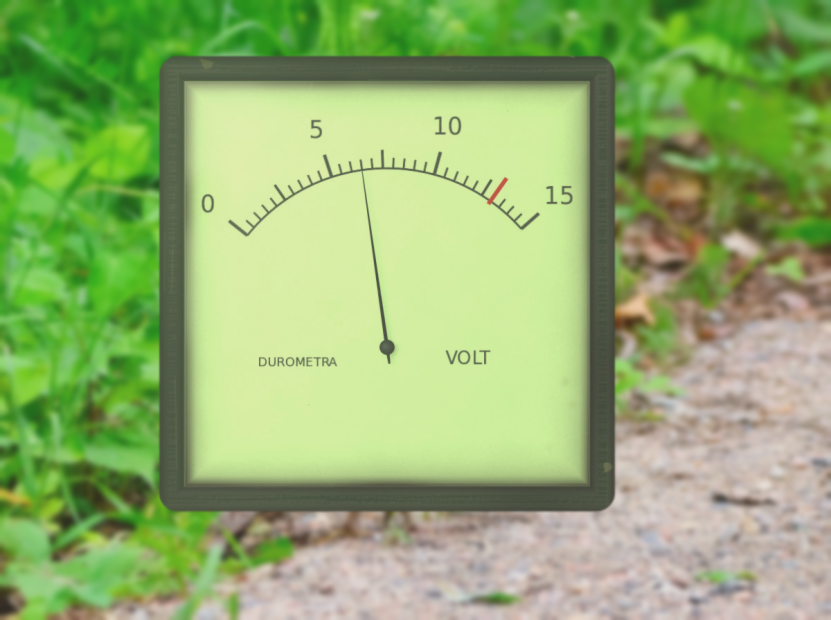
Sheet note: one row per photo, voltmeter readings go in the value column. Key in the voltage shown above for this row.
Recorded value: 6.5 V
